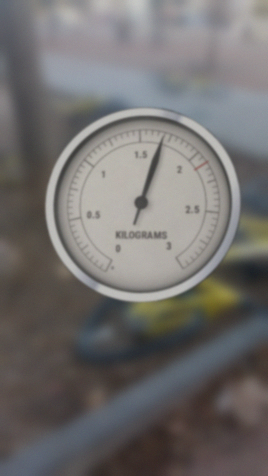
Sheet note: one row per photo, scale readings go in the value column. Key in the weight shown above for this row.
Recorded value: 1.7 kg
